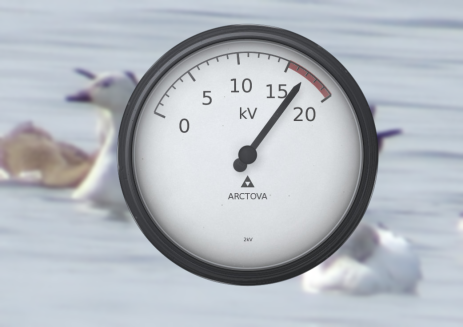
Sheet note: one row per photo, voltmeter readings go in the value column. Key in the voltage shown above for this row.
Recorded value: 17 kV
